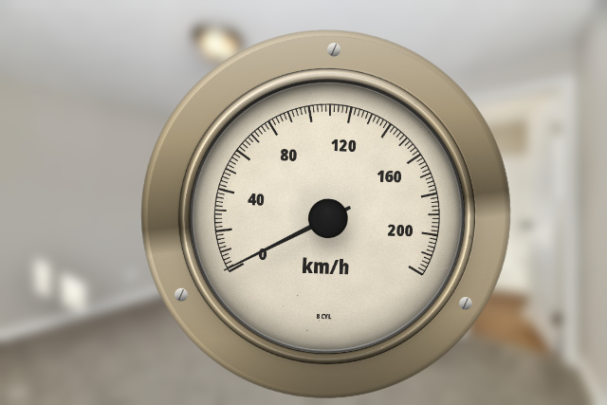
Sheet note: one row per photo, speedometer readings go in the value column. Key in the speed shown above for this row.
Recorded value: 2 km/h
